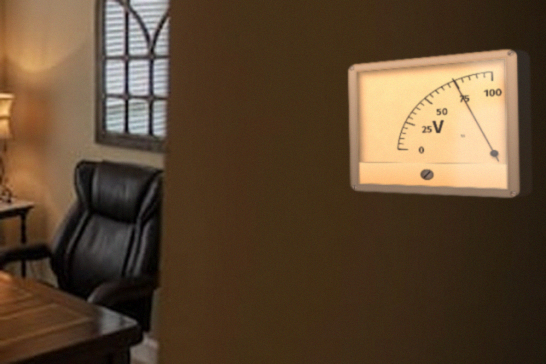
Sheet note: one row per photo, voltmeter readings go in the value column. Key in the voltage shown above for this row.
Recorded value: 75 V
